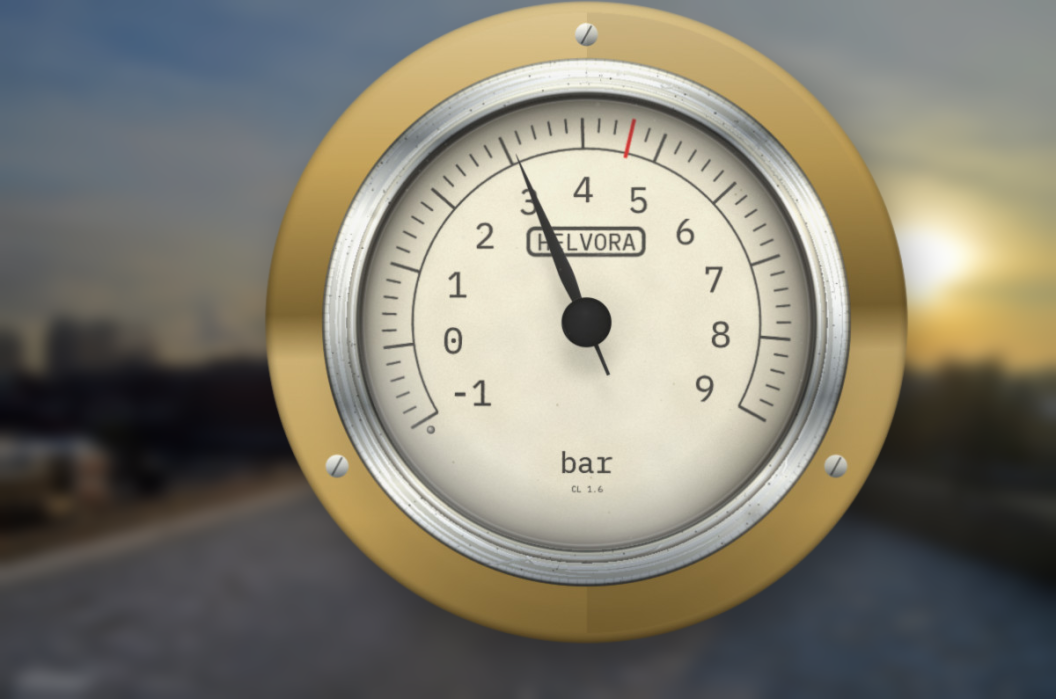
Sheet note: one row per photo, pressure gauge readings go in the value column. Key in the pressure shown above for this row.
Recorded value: 3.1 bar
